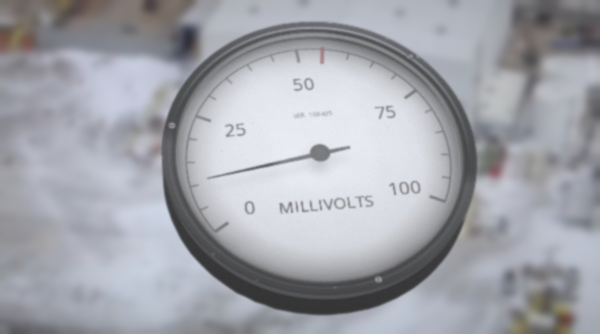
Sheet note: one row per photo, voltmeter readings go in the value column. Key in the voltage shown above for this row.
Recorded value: 10 mV
